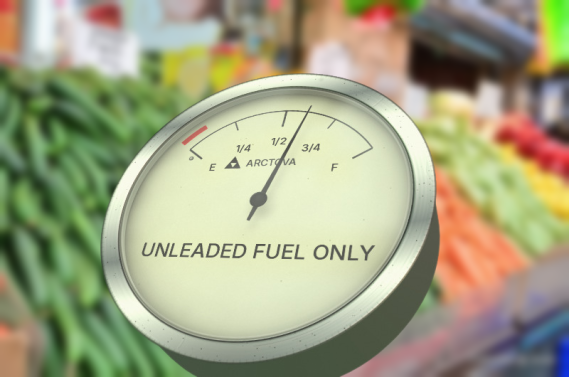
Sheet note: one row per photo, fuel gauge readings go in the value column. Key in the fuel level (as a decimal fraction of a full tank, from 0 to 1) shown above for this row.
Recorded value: 0.625
